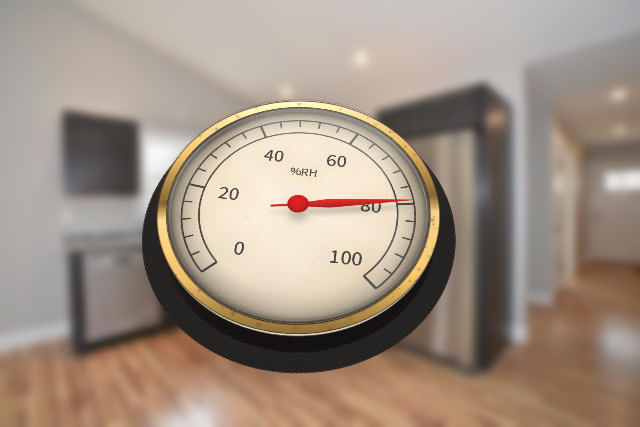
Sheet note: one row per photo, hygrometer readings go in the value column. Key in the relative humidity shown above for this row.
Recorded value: 80 %
